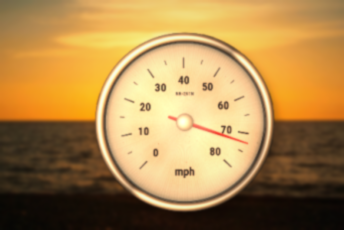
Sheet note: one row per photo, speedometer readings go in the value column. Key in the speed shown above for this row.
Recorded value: 72.5 mph
